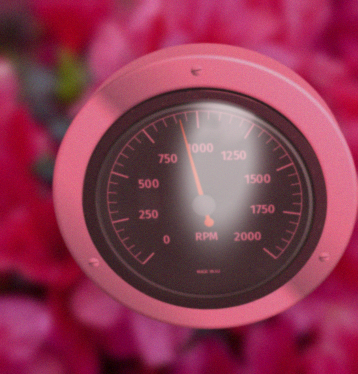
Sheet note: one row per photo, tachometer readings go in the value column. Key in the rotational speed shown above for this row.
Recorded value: 925 rpm
